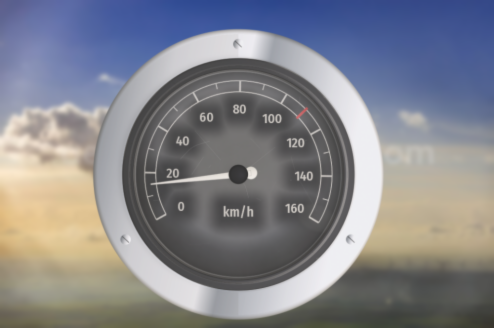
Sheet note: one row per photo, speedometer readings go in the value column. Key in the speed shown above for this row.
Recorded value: 15 km/h
